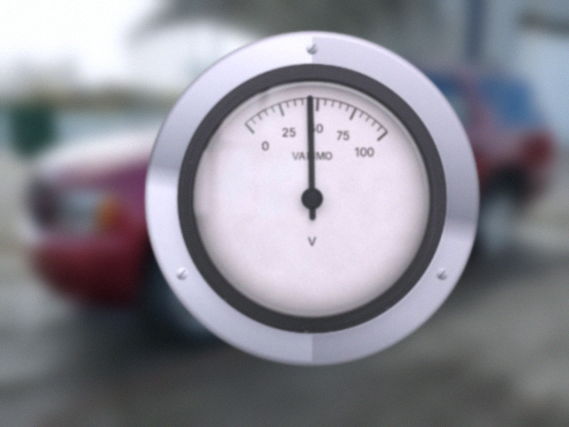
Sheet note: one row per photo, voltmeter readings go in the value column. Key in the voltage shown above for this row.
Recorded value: 45 V
